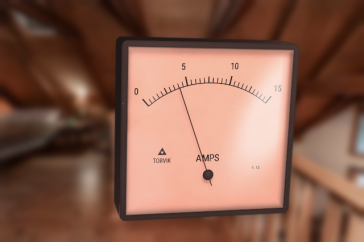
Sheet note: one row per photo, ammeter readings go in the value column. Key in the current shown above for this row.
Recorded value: 4 A
